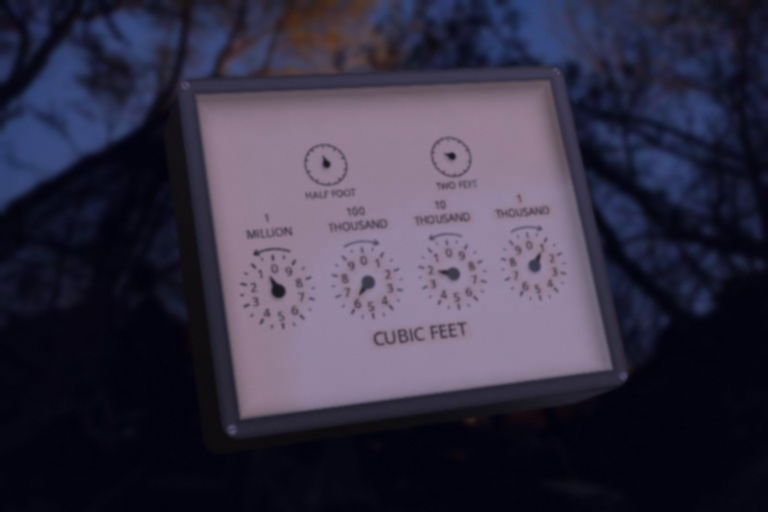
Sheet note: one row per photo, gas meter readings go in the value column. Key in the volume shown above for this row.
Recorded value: 62100 ft³
